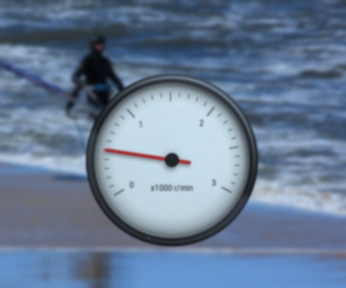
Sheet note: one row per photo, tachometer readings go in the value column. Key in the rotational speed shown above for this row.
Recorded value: 500 rpm
